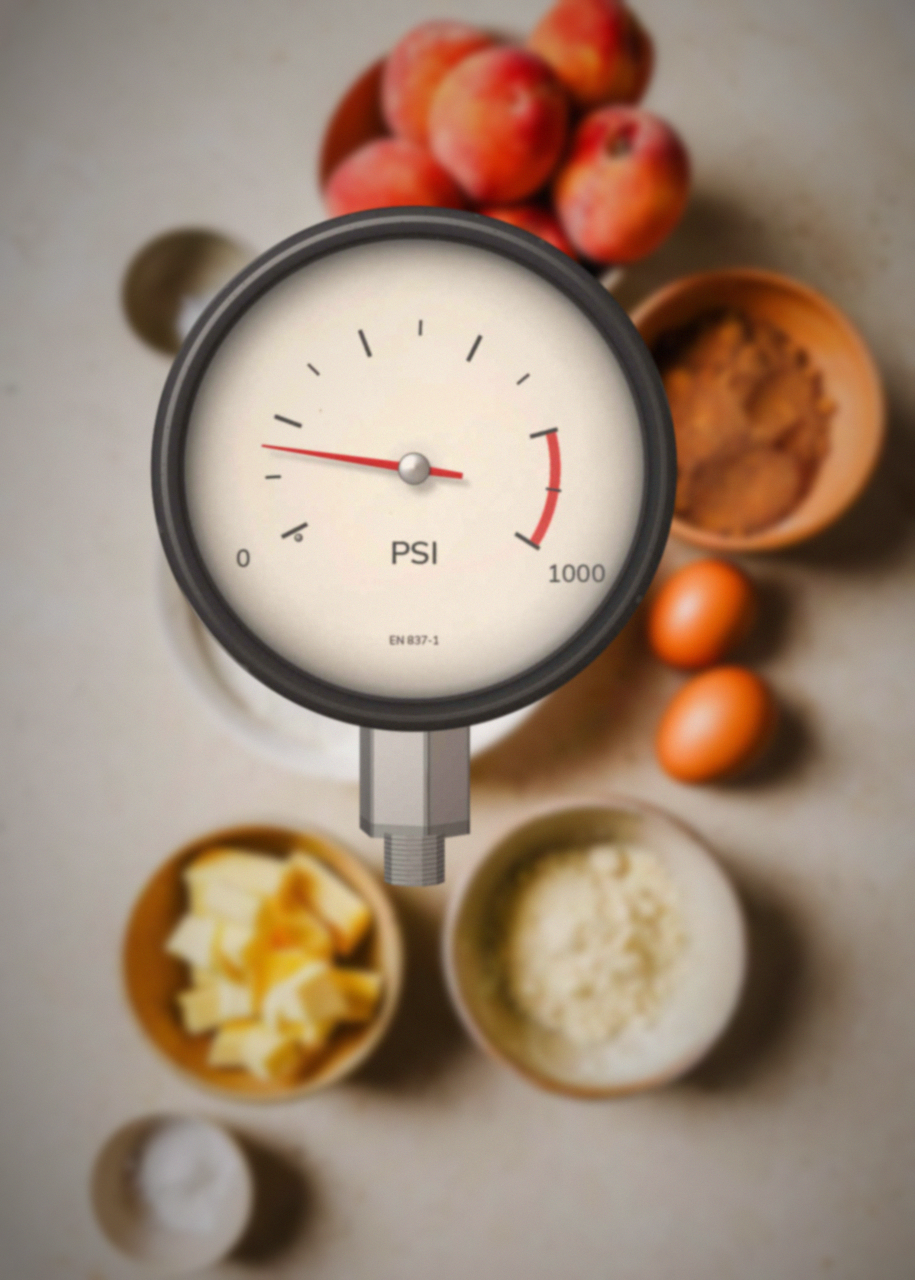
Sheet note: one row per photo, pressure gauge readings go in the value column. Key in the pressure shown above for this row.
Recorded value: 150 psi
